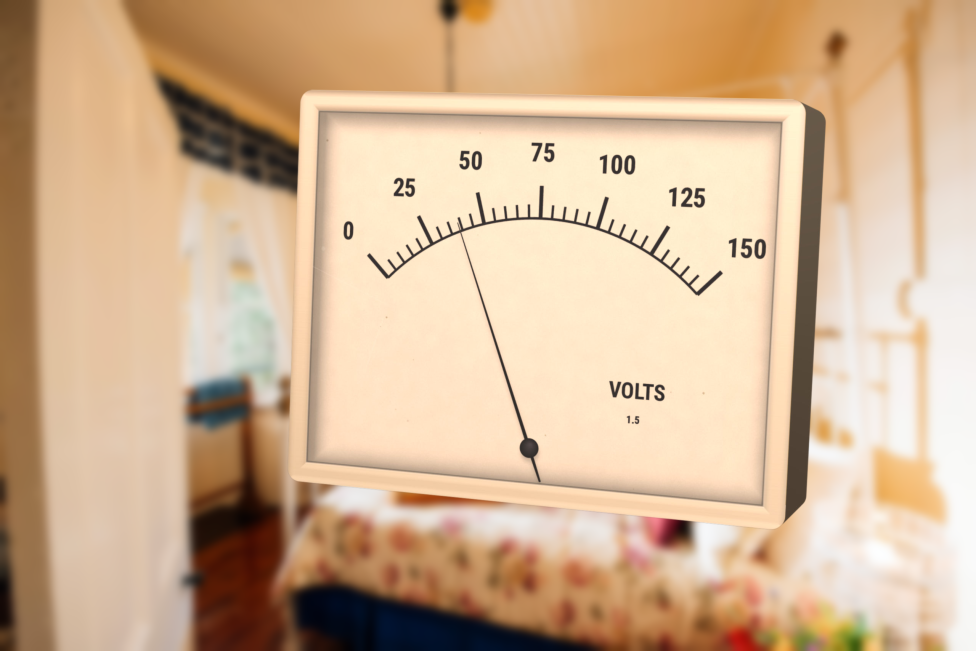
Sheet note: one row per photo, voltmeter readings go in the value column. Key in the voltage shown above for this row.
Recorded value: 40 V
